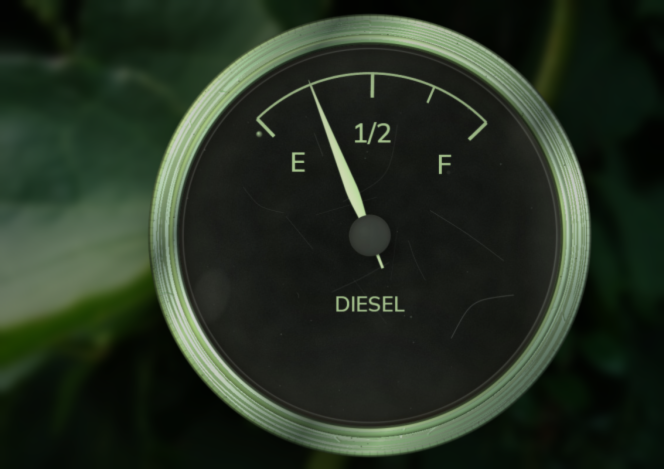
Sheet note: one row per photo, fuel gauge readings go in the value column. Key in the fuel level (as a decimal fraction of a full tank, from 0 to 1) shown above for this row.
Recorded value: 0.25
